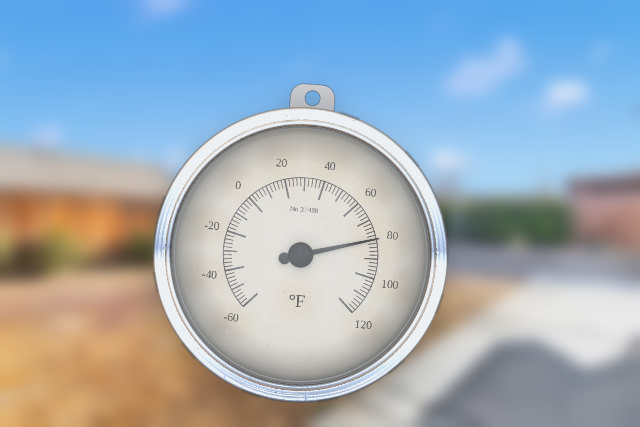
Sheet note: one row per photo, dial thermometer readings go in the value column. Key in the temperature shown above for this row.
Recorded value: 80 °F
